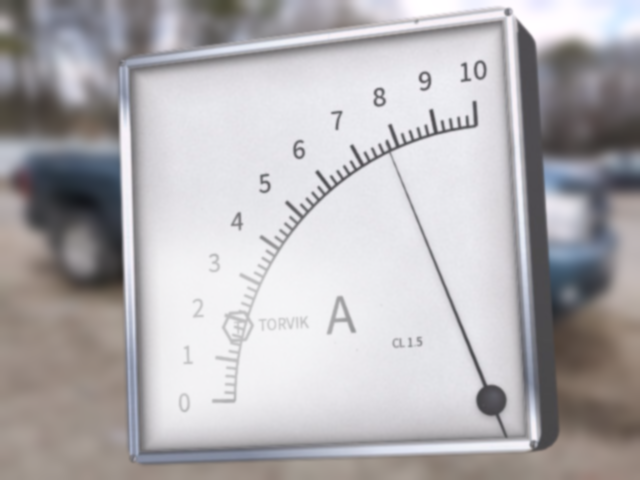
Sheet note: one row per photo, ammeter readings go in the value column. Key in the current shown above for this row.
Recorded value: 7.8 A
